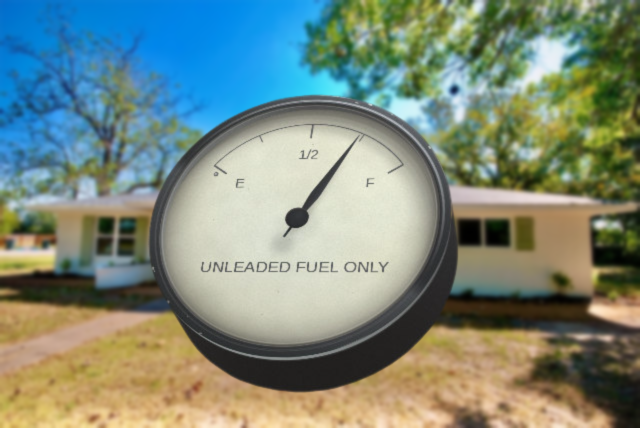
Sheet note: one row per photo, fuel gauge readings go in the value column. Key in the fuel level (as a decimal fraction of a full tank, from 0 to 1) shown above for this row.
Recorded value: 0.75
